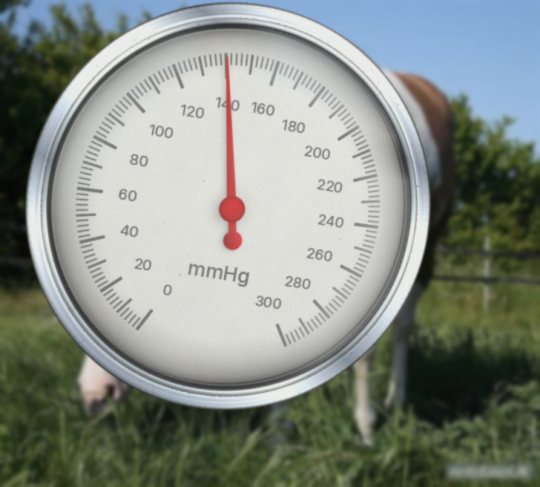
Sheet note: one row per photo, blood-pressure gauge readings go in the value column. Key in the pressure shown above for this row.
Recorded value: 140 mmHg
